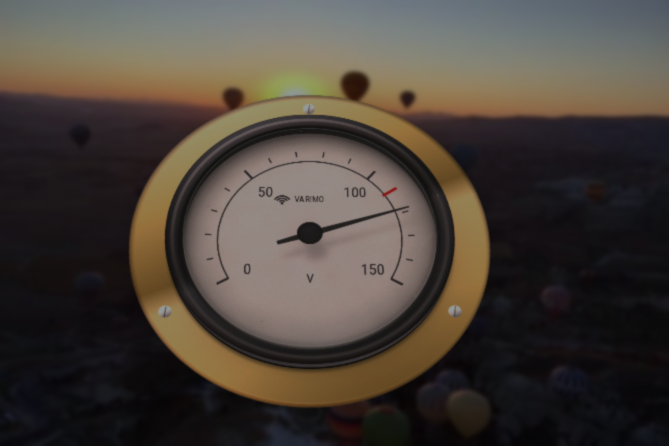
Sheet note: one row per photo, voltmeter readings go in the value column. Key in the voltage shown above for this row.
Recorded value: 120 V
